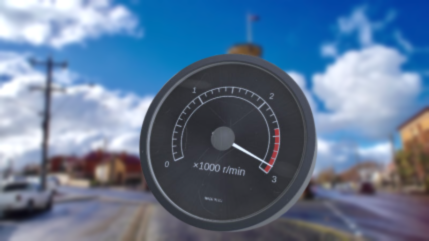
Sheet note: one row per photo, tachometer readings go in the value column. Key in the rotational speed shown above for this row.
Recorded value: 2900 rpm
